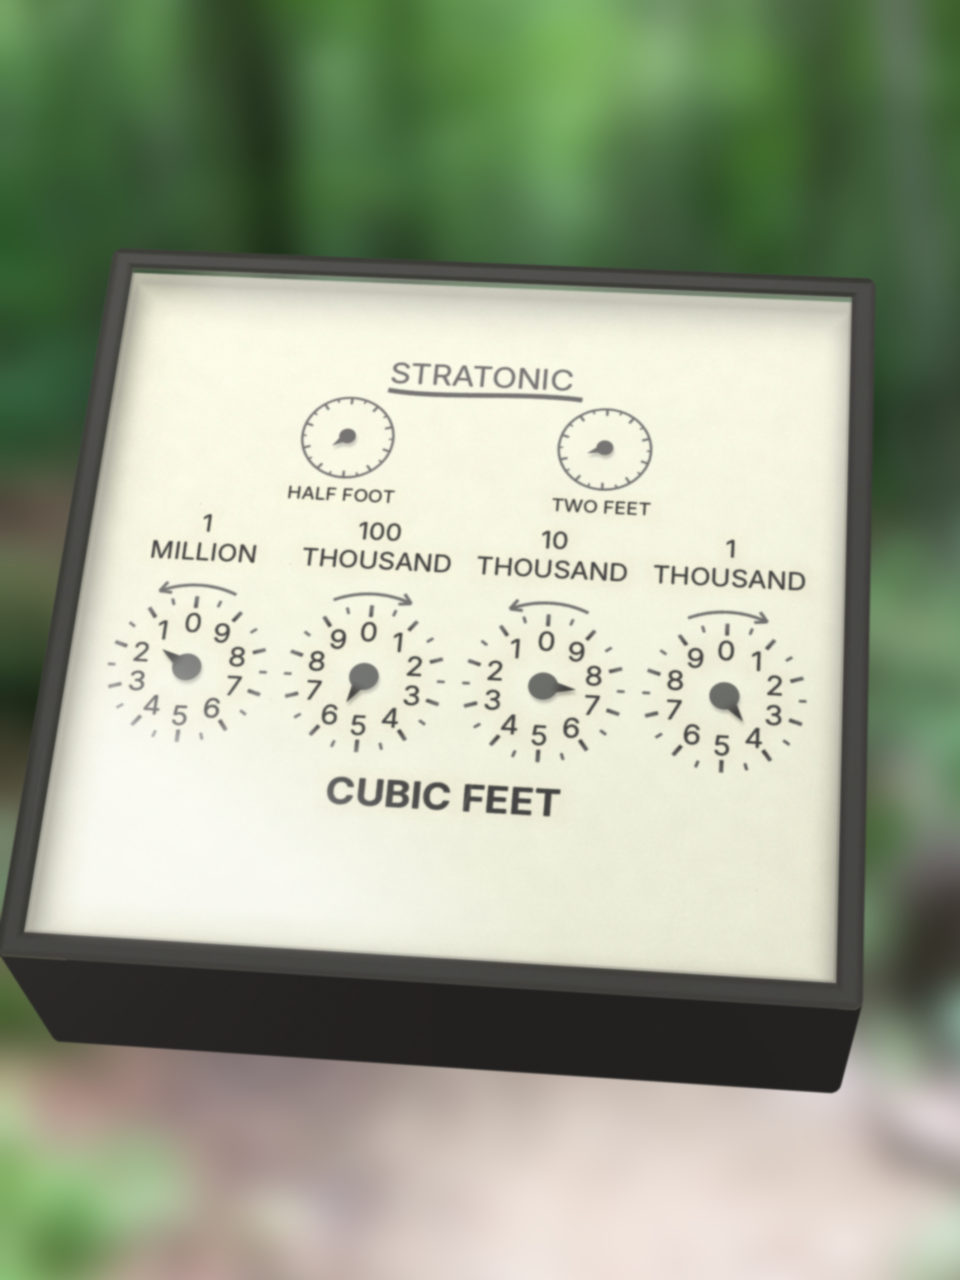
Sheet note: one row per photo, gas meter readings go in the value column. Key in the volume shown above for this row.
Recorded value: 157400 ft³
